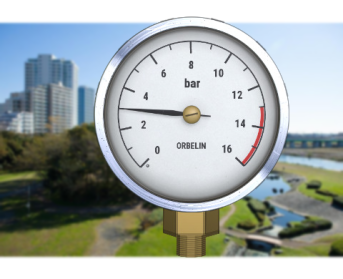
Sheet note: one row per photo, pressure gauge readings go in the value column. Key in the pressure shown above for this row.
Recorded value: 3 bar
